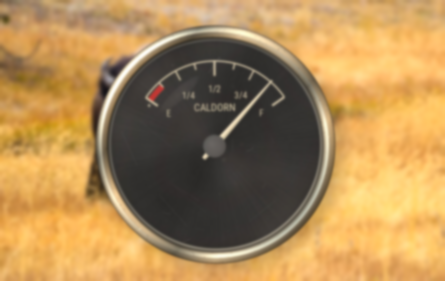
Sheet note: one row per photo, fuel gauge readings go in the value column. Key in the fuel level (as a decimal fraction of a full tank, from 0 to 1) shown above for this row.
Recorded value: 0.875
